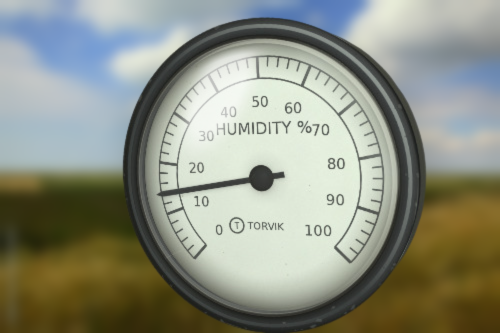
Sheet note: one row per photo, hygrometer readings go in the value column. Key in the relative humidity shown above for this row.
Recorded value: 14 %
